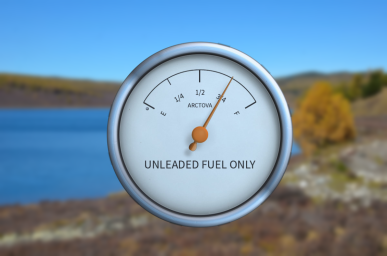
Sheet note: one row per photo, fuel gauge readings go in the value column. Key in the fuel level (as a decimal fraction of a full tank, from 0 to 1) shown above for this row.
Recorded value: 0.75
